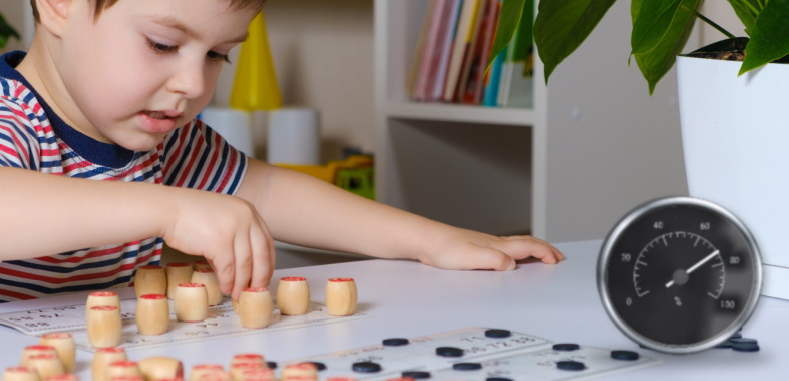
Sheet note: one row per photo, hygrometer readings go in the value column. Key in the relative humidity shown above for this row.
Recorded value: 72 %
